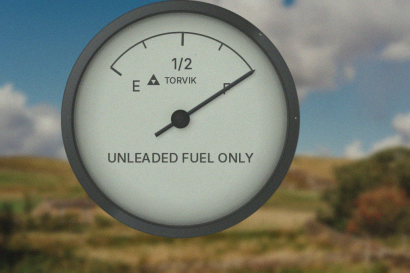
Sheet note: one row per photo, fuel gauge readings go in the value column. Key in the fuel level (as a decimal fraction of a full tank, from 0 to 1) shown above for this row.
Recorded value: 1
